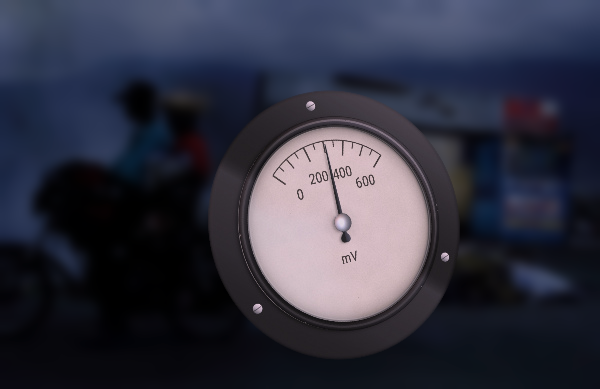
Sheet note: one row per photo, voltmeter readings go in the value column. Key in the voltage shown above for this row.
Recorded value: 300 mV
